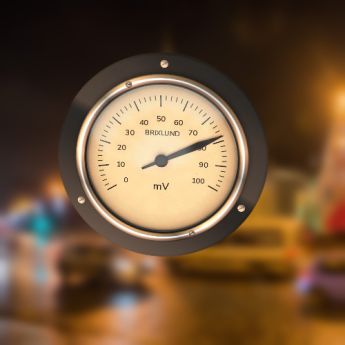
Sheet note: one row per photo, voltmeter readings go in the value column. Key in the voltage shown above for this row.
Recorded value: 78 mV
